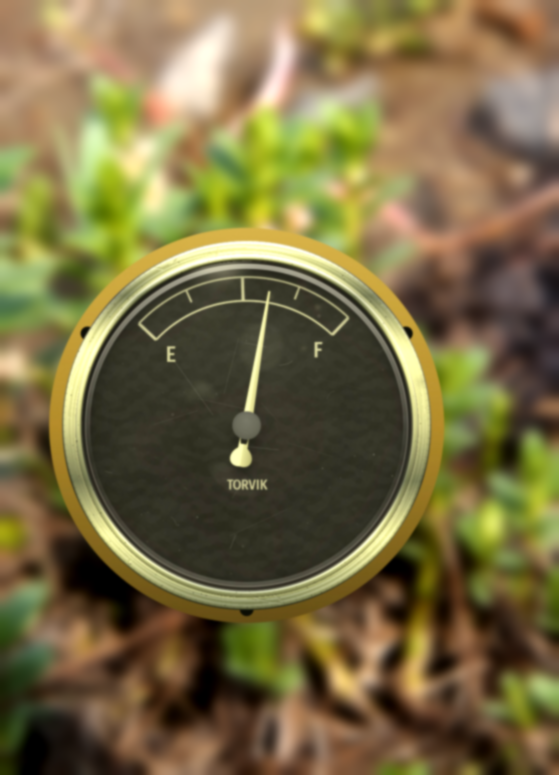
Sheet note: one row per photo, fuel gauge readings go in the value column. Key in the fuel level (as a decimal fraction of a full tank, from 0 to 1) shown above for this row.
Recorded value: 0.625
